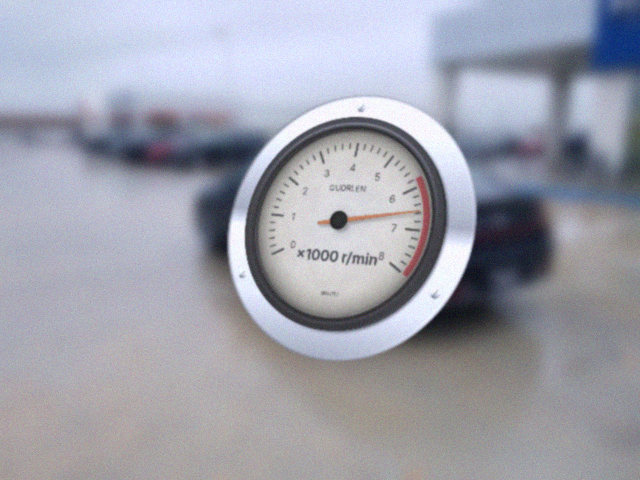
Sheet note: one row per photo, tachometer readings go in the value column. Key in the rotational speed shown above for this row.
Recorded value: 6600 rpm
